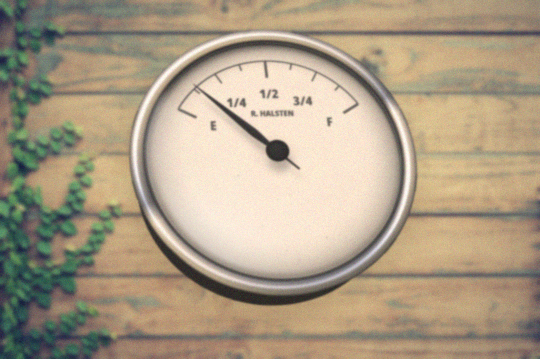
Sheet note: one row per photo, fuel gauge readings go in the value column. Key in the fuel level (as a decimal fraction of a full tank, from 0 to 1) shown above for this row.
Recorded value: 0.125
